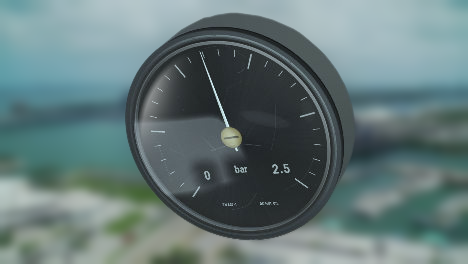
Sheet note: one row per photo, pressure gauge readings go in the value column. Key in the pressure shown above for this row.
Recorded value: 1.2 bar
